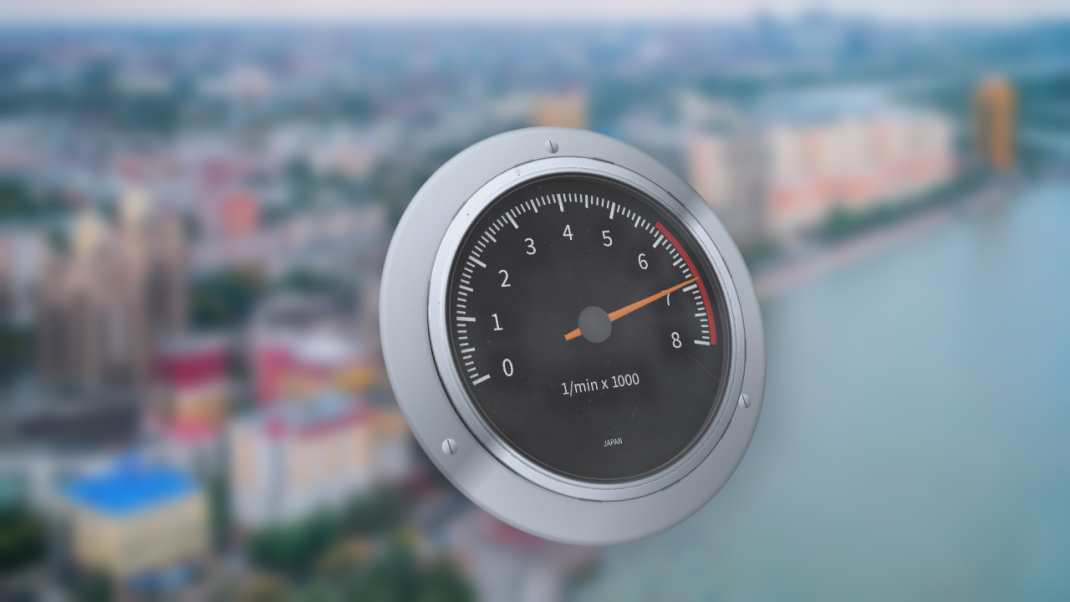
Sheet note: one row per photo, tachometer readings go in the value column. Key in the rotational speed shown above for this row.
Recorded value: 6900 rpm
